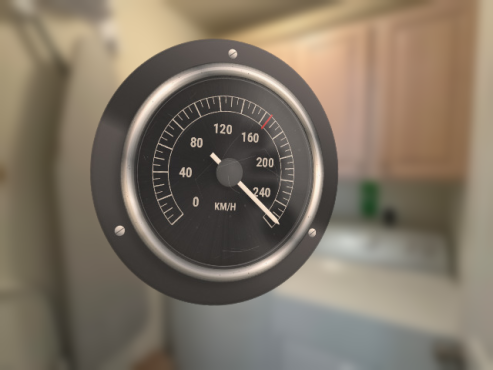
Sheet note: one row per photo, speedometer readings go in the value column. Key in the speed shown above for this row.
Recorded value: 255 km/h
